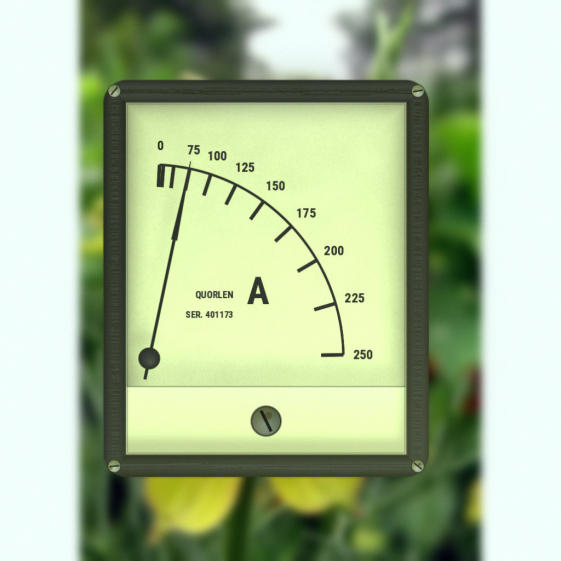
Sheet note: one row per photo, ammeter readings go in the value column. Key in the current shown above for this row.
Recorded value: 75 A
